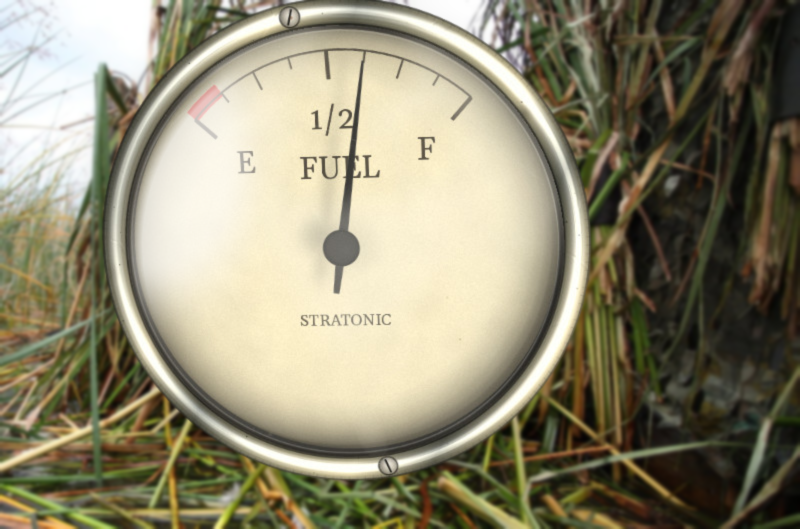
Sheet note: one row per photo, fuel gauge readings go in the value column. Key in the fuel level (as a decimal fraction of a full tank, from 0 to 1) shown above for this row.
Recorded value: 0.625
